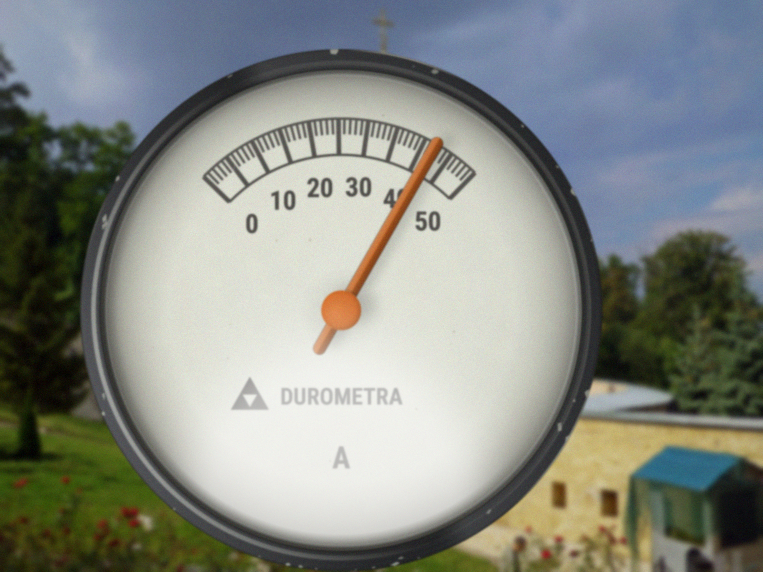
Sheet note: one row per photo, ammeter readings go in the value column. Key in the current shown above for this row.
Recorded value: 42 A
